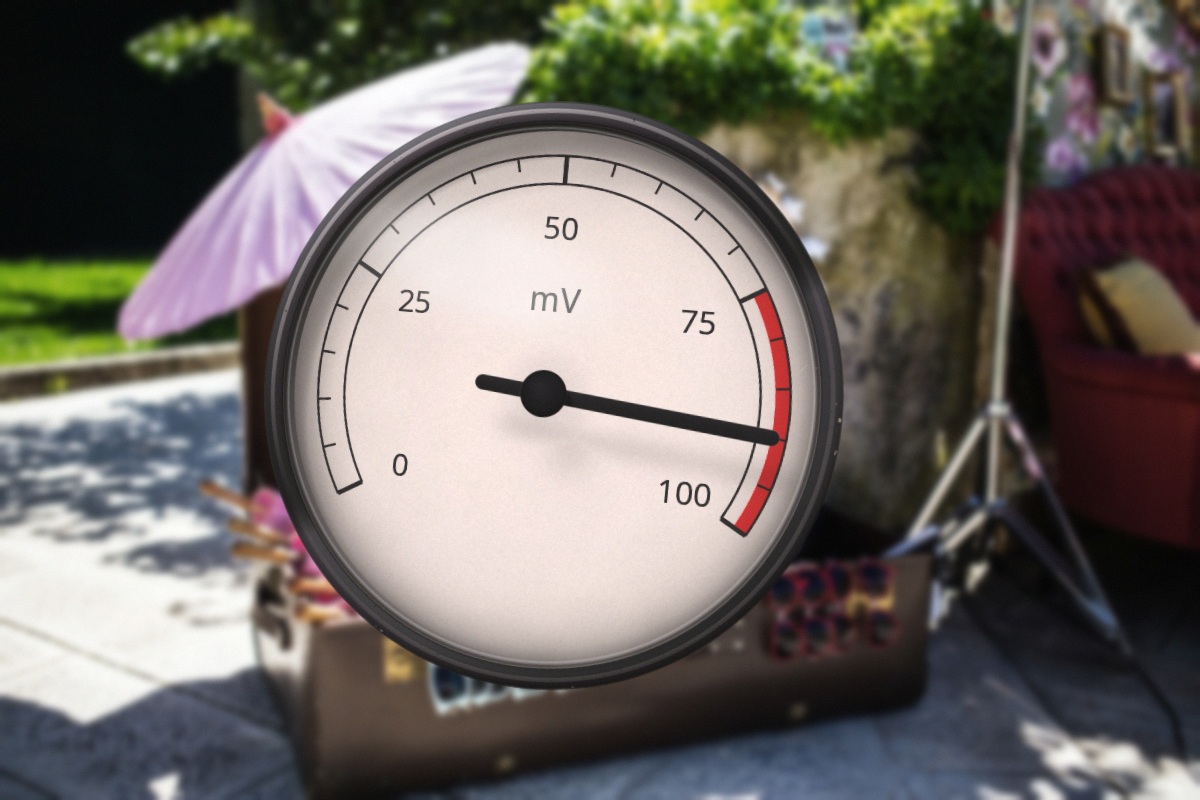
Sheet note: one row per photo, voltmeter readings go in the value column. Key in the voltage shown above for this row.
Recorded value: 90 mV
